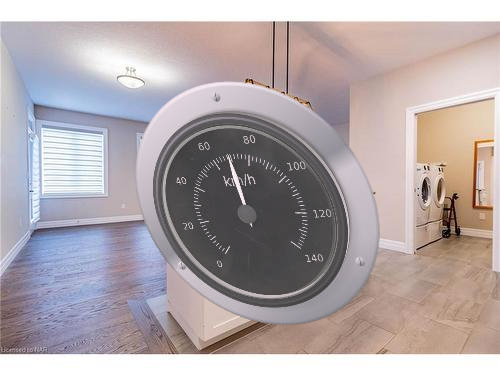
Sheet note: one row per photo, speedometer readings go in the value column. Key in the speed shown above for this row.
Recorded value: 70 km/h
